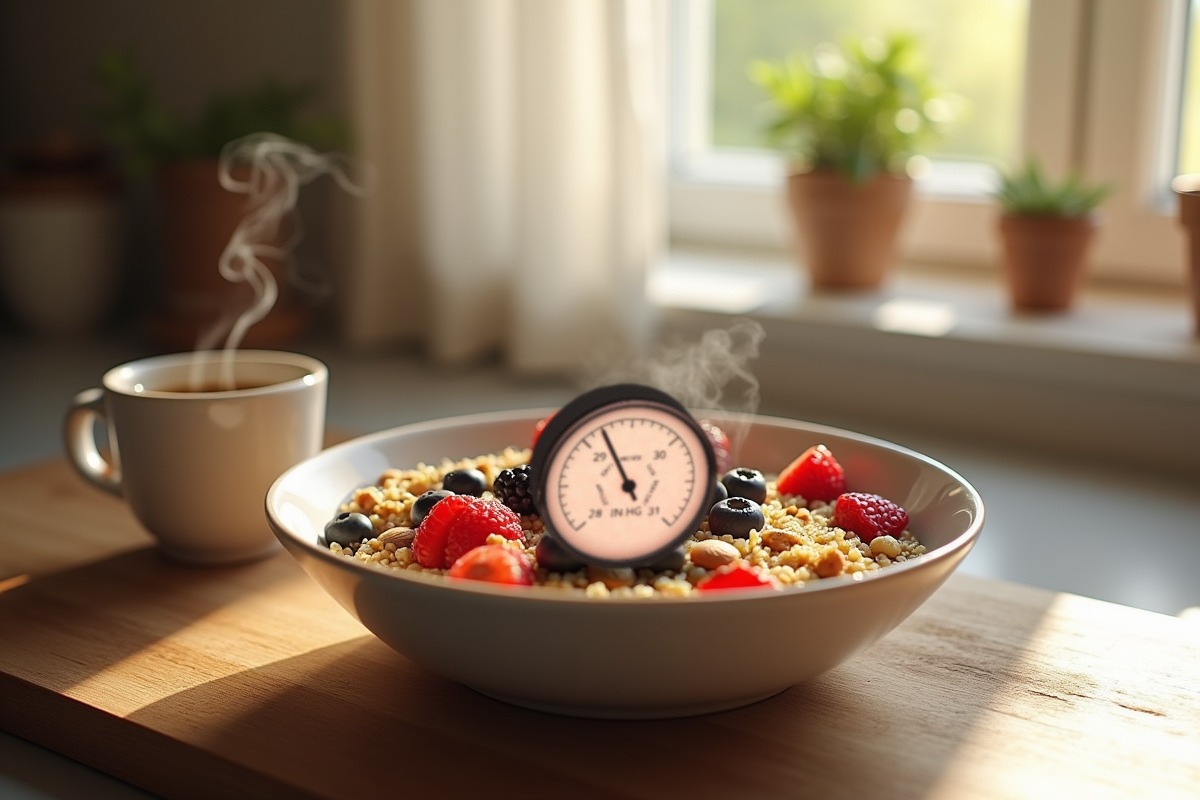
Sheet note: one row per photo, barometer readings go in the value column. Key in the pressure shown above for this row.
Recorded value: 29.2 inHg
